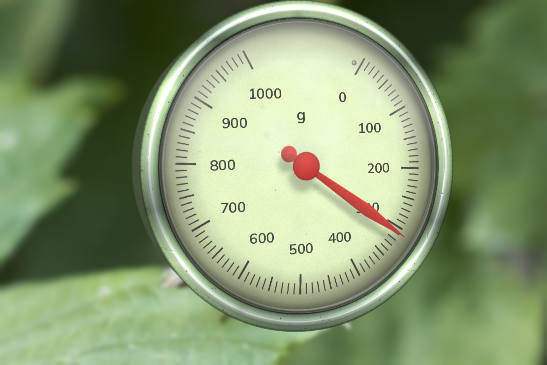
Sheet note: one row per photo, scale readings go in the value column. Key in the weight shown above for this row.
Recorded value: 310 g
